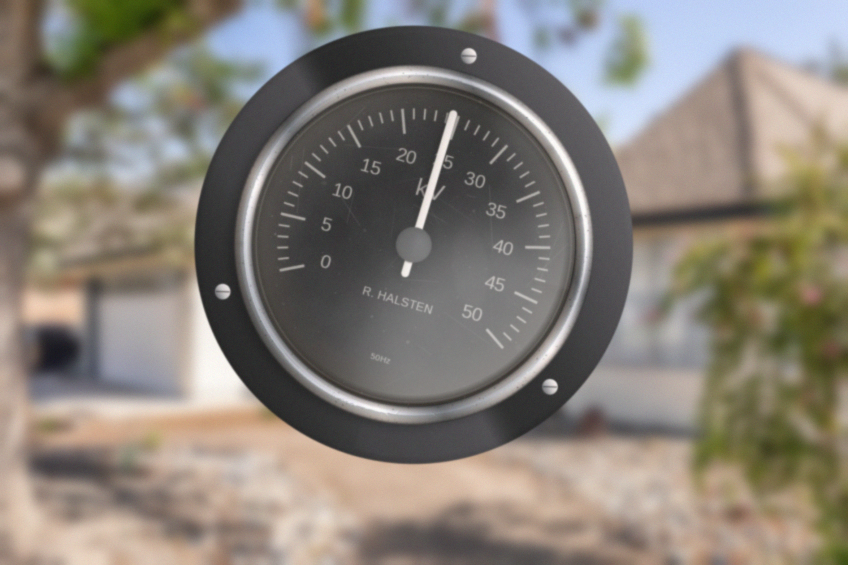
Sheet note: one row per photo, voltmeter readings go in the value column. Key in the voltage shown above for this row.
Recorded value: 24.5 kV
